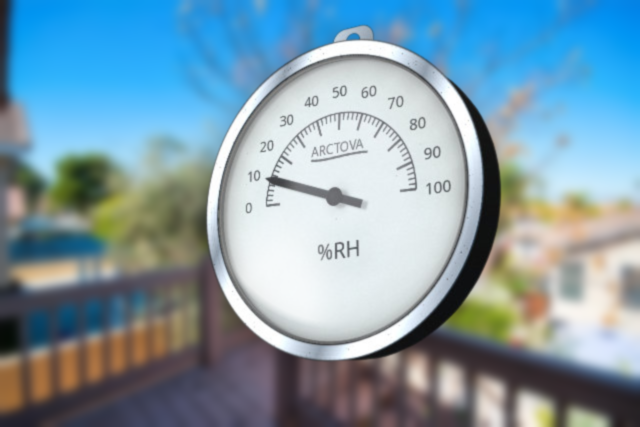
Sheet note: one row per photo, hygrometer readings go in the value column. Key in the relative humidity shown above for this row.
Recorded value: 10 %
